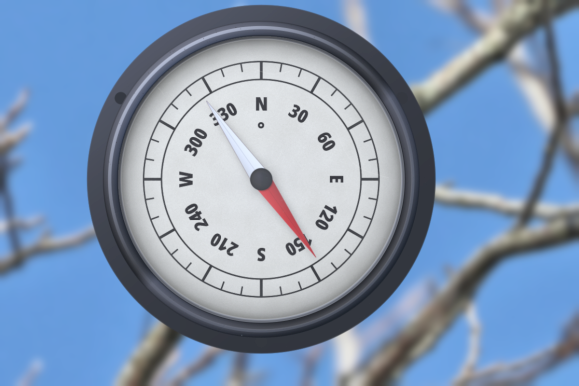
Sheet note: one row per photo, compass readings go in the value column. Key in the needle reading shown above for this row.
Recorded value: 145 °
